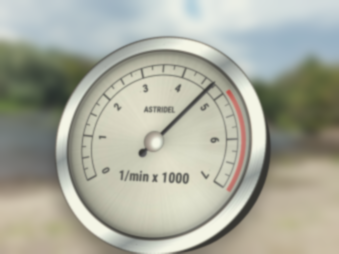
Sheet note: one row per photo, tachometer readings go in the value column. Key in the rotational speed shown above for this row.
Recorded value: 4750 rpm
